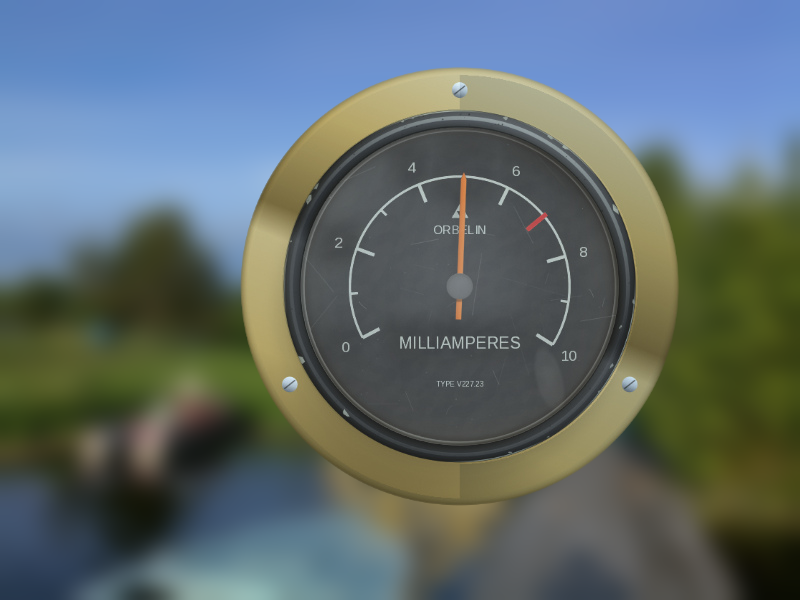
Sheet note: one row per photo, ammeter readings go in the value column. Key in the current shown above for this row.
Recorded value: 5 mA
